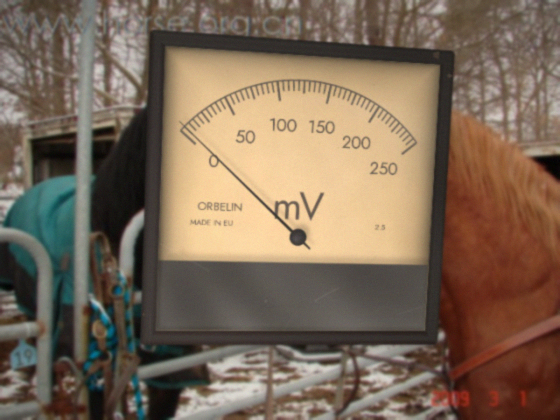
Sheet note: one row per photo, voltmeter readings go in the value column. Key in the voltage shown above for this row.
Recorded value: 5 mV
